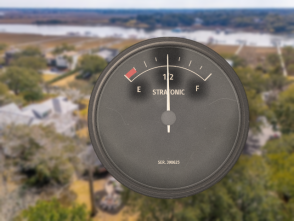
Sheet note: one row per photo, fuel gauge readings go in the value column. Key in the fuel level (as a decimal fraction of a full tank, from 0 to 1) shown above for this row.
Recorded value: 0.5
